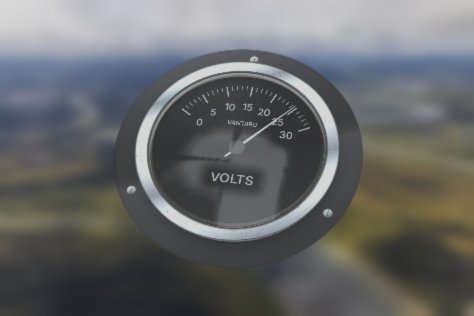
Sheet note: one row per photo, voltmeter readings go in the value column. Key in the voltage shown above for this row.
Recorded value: 25 V
